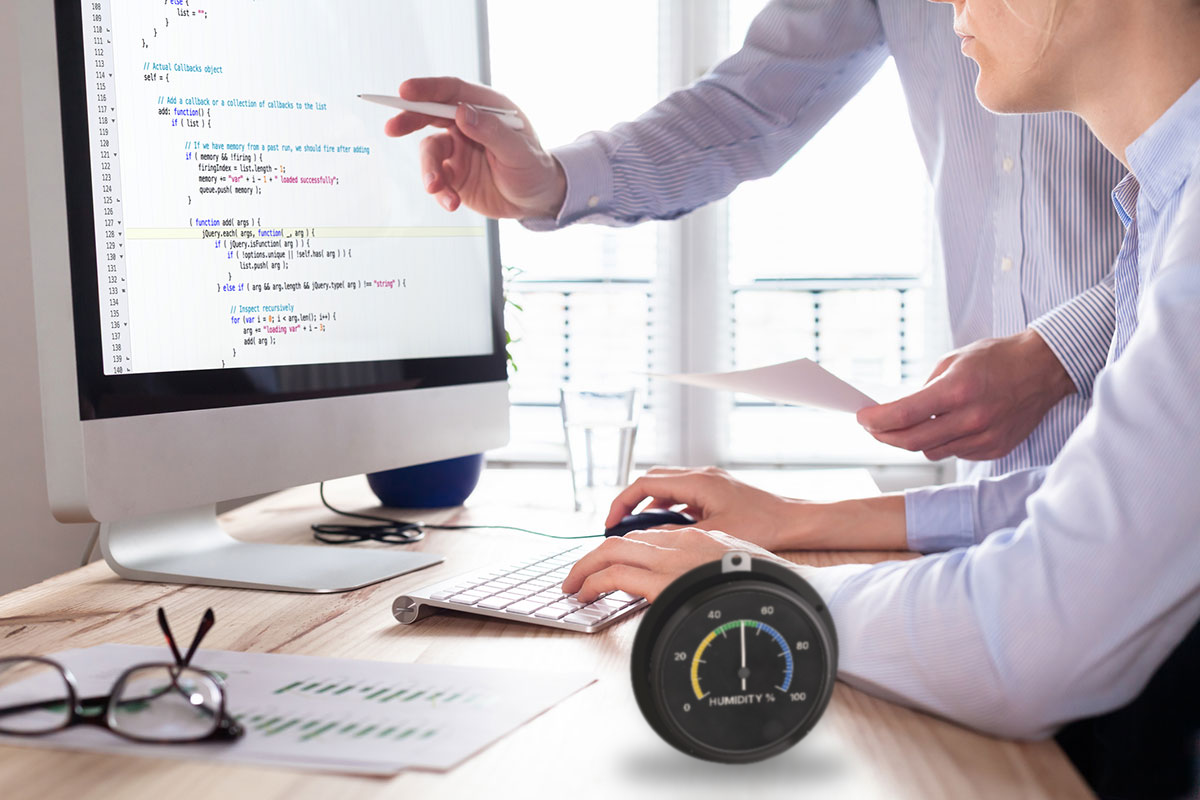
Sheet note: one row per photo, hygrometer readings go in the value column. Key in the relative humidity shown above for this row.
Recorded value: 50 %
